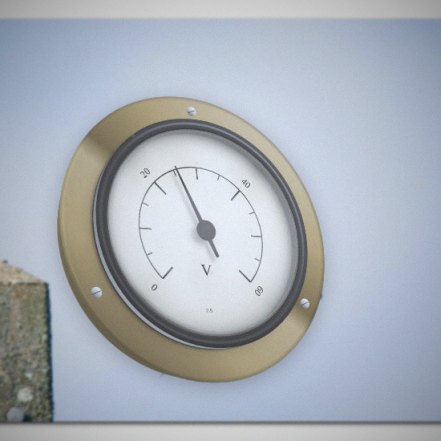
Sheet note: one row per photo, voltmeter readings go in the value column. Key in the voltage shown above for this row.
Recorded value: 25 V
